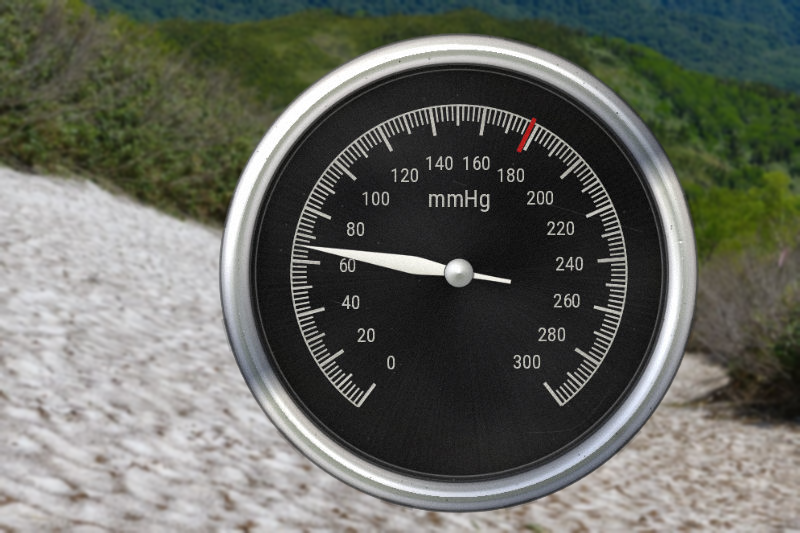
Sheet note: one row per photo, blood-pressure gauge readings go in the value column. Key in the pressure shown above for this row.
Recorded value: 66 mmHg
